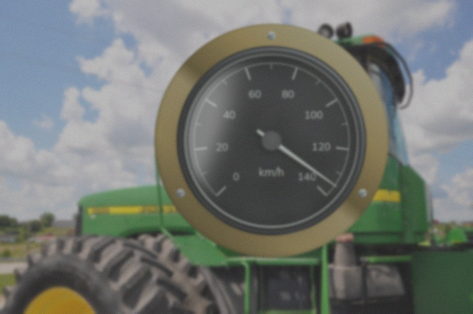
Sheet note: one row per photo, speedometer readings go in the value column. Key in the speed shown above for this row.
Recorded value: 135 km/h
